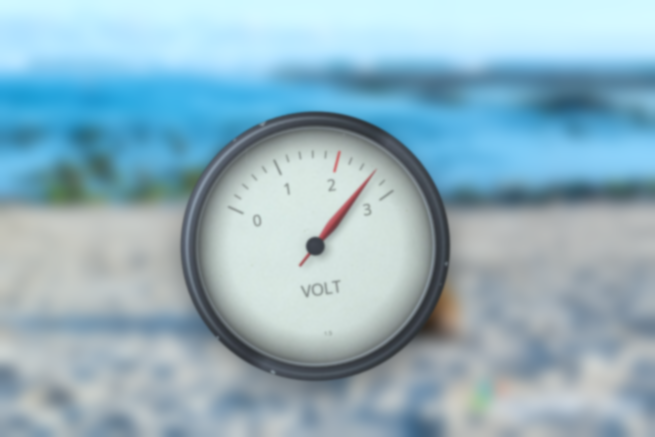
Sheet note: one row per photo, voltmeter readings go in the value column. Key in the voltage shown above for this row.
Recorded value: 2.6 V
